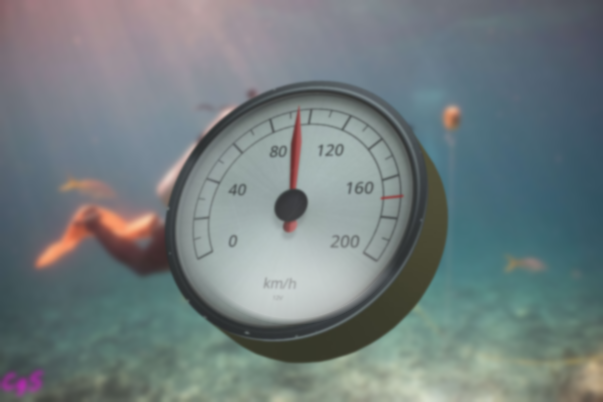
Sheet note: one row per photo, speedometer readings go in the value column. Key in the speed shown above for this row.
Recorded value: 95 km/h
